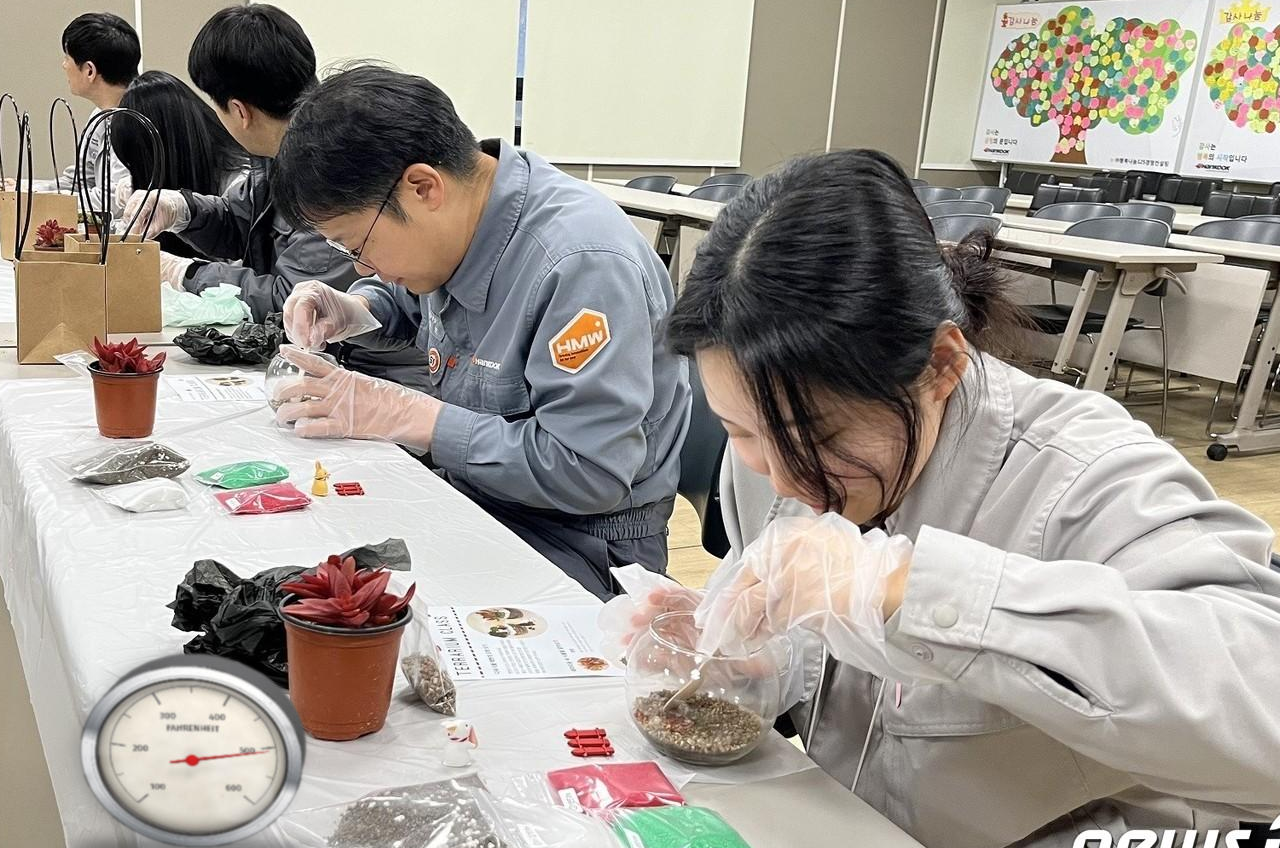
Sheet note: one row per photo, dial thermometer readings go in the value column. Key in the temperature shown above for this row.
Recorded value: 500 °F
